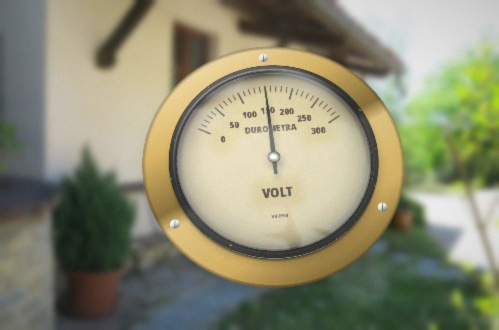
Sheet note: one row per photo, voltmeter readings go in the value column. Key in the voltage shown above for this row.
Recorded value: 150 V
